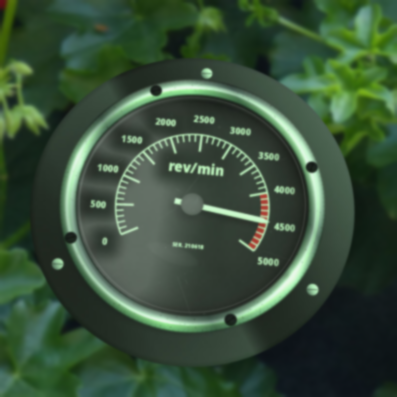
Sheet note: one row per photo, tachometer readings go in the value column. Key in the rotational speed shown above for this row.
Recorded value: 4500 rpm
